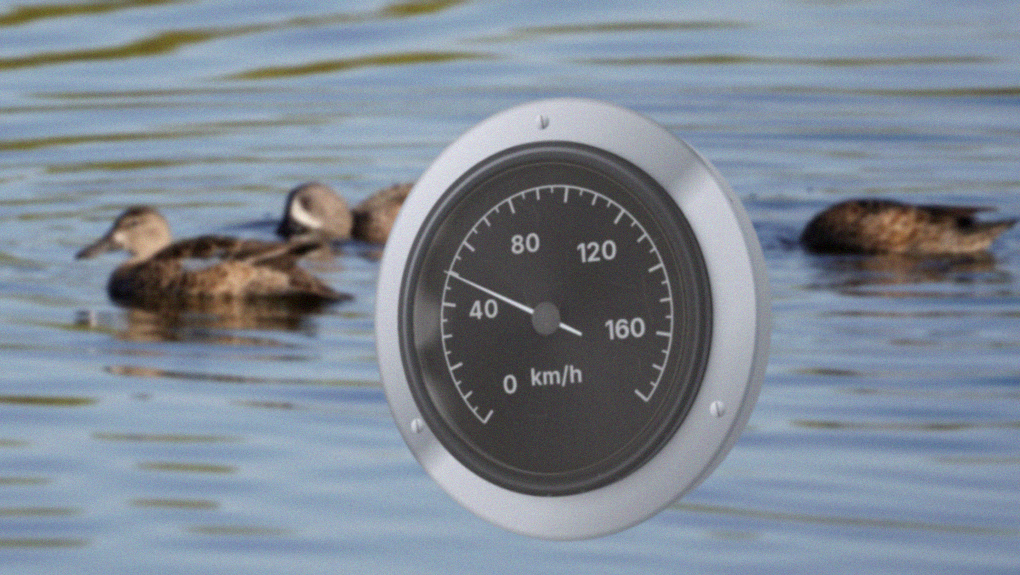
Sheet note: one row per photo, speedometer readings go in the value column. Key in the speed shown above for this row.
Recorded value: 50 km/h
